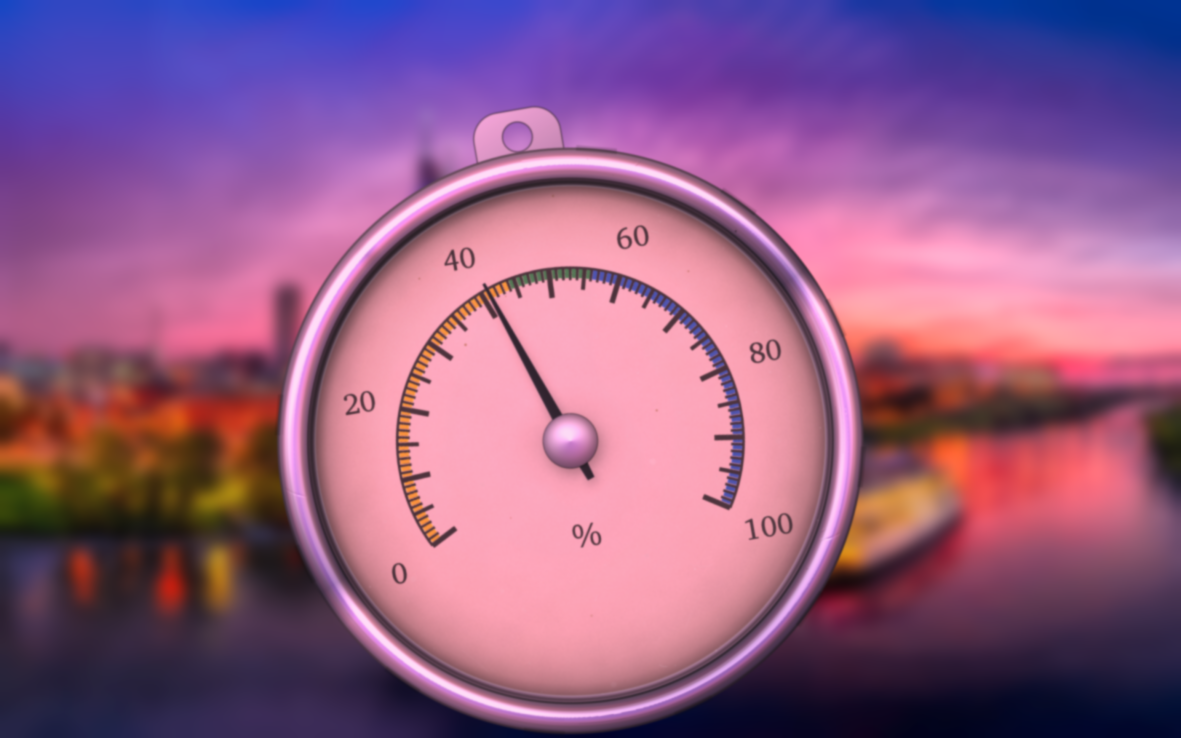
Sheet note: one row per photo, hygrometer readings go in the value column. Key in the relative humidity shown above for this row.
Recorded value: 41 %
